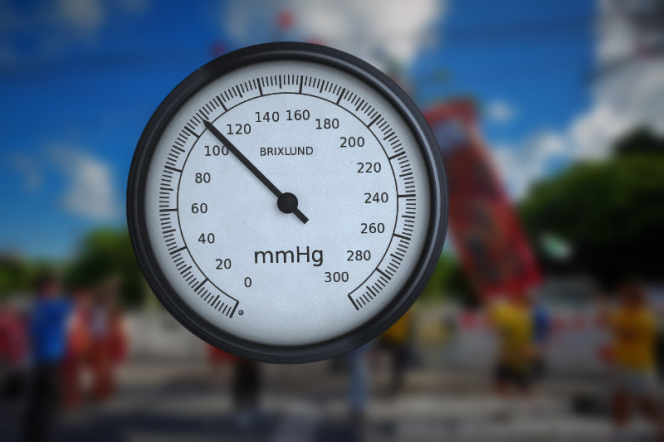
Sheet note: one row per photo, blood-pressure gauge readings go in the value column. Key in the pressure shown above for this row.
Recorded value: 108 mmHg
